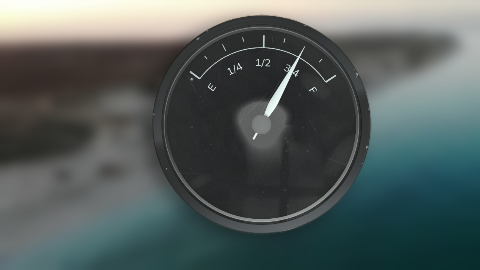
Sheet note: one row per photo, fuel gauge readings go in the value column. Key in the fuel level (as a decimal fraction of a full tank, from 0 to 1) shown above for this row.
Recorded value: 0.75
